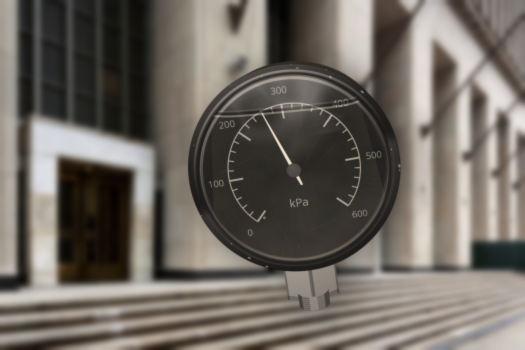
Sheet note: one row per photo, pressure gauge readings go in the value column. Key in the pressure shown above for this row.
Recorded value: 260 kPa
